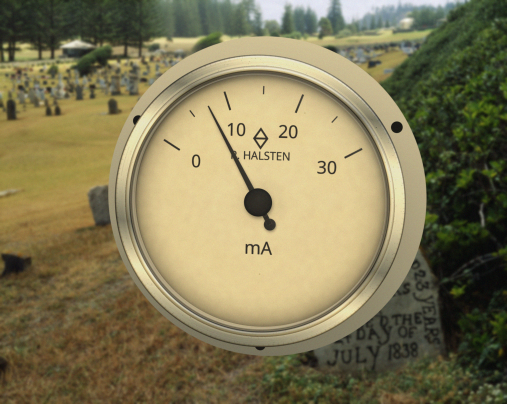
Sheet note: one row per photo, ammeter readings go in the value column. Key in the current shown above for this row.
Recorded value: 7.5 mA
